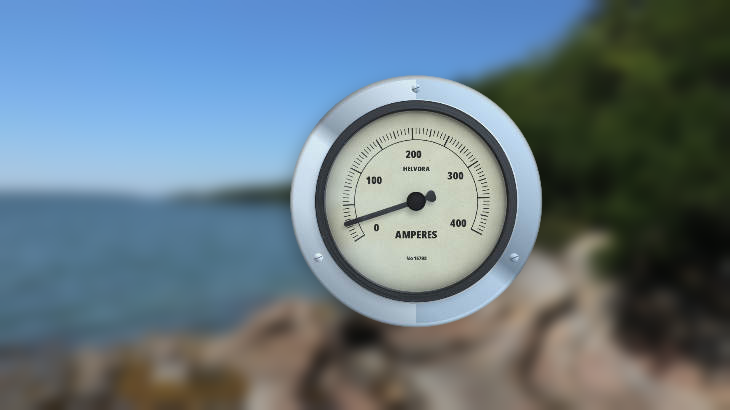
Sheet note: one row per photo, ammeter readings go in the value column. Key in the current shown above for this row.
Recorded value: 25 A
